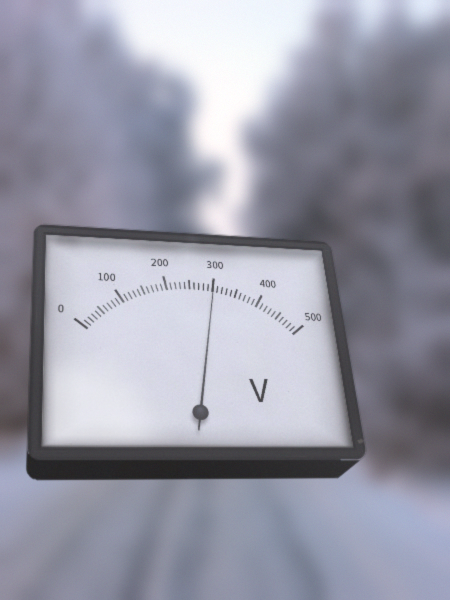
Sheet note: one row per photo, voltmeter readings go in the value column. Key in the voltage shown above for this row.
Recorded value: 300 V
